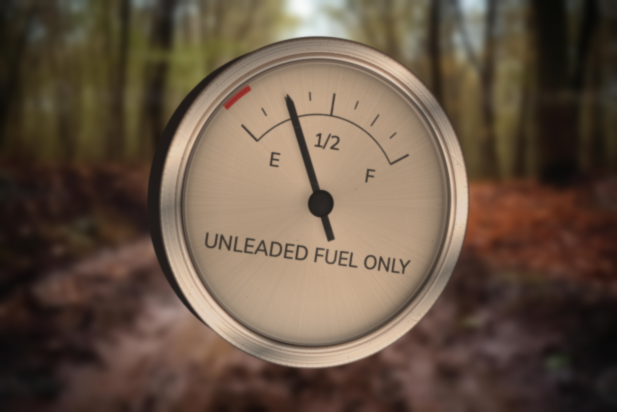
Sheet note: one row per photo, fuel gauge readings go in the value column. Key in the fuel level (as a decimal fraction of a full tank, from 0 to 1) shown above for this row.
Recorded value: 0.25
